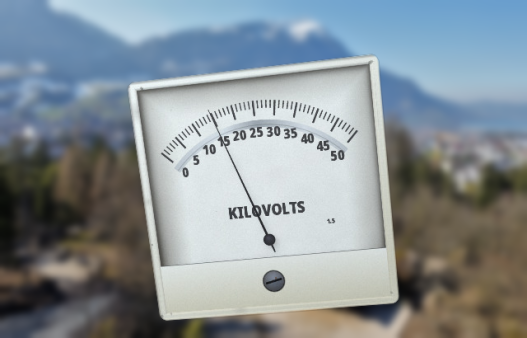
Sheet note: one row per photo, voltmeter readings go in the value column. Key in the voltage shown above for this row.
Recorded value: 15 kV
